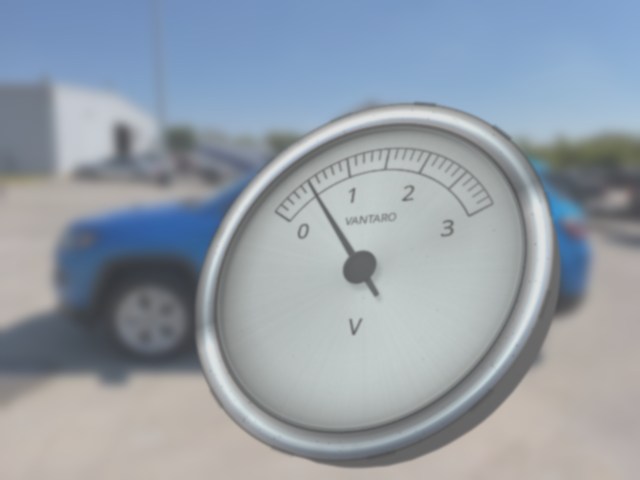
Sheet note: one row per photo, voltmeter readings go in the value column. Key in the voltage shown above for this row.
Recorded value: 0.5 V
